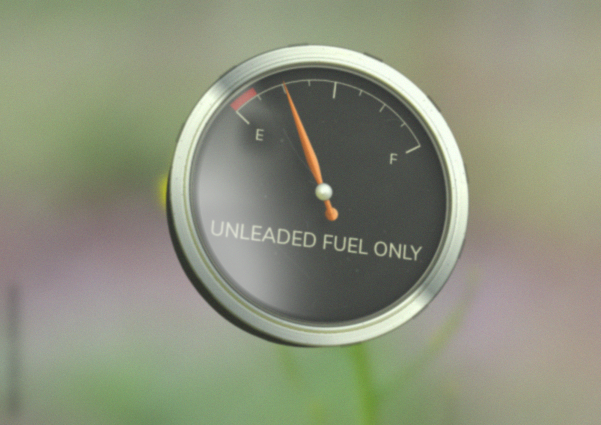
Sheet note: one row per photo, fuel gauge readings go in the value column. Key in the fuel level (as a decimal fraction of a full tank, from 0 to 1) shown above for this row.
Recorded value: 0.25
